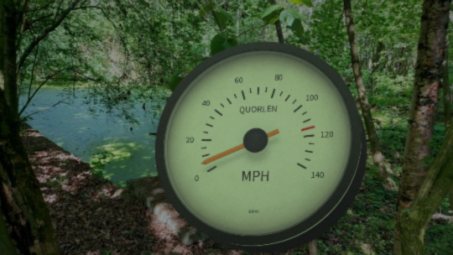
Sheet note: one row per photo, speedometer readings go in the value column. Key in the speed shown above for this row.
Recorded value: 5 mph
